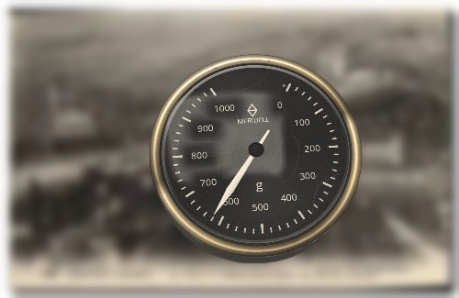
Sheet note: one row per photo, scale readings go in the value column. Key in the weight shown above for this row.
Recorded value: 620 g
